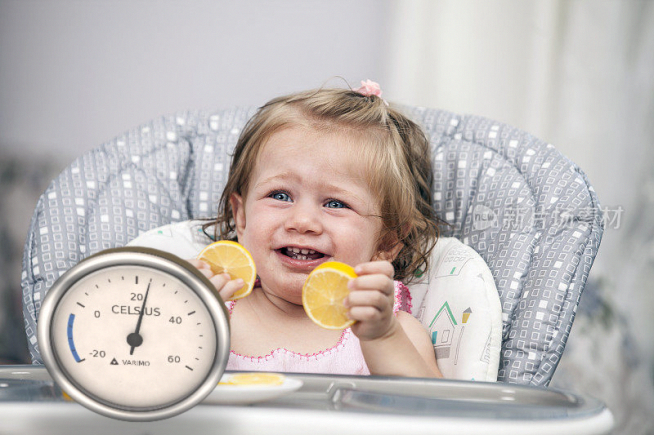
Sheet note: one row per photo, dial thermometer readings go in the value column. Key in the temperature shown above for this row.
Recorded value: 24 °C
